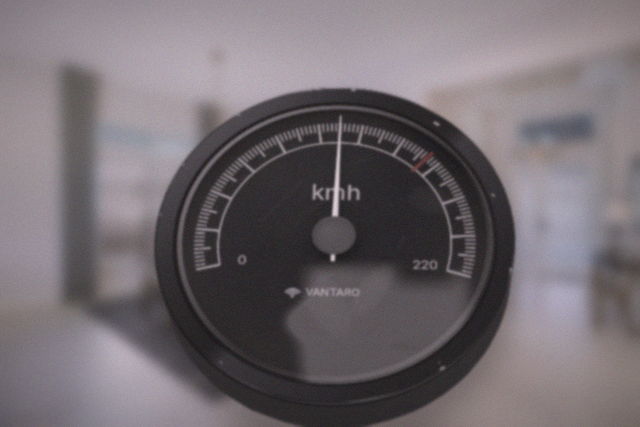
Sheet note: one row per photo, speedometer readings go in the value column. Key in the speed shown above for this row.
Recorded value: 110 km/h
